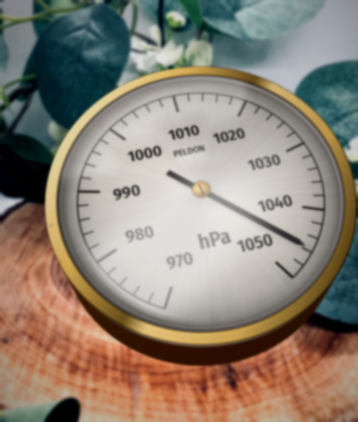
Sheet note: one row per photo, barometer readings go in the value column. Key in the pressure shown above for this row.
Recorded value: 1046 hPa
